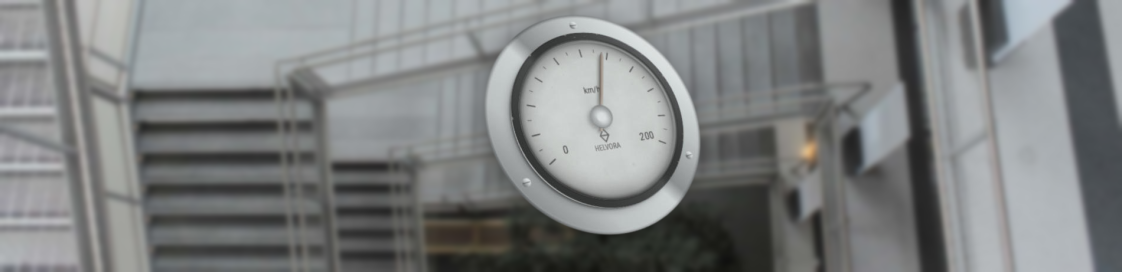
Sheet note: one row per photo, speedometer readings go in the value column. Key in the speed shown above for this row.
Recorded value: 115 km/h
